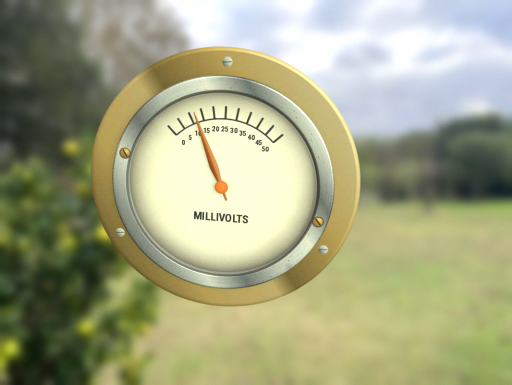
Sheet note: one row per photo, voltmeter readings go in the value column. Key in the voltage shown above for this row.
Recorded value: 12.5 mV
